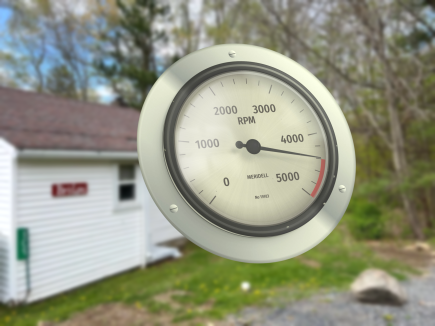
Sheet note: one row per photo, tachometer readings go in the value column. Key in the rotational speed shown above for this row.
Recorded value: 4400 rpm
